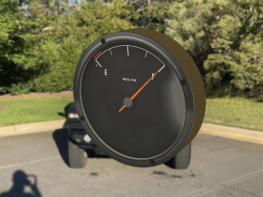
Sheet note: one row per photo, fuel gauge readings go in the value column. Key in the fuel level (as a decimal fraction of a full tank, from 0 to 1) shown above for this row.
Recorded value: 1
